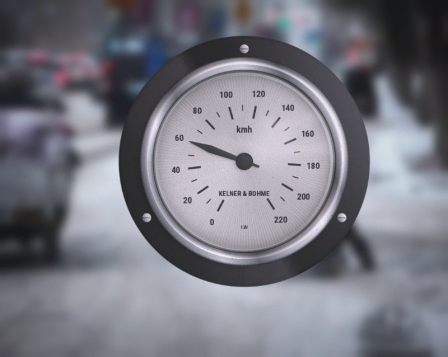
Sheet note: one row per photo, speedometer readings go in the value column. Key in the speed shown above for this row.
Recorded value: 60 km/h
